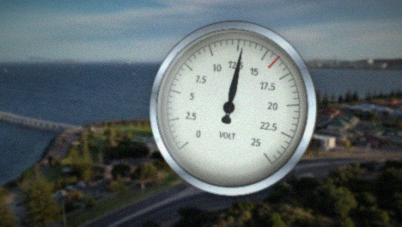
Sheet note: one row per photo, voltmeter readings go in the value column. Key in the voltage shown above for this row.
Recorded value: 13 V
